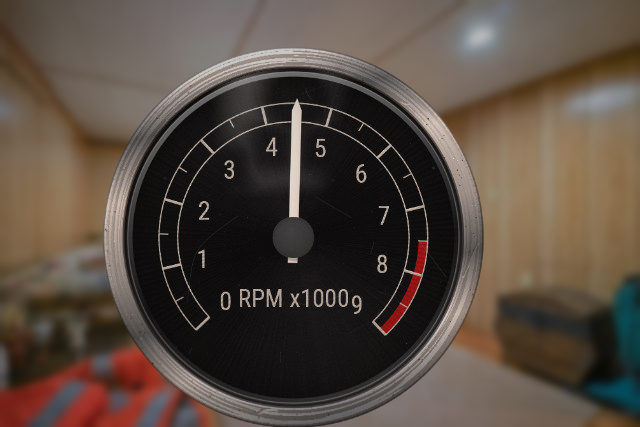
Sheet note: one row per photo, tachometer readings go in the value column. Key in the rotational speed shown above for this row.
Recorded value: 4500 rpm
